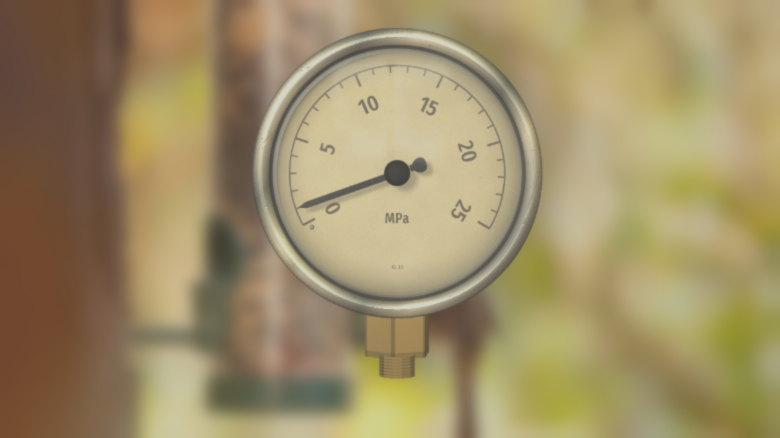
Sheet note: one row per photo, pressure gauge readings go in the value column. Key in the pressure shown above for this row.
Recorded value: 1 MPa
